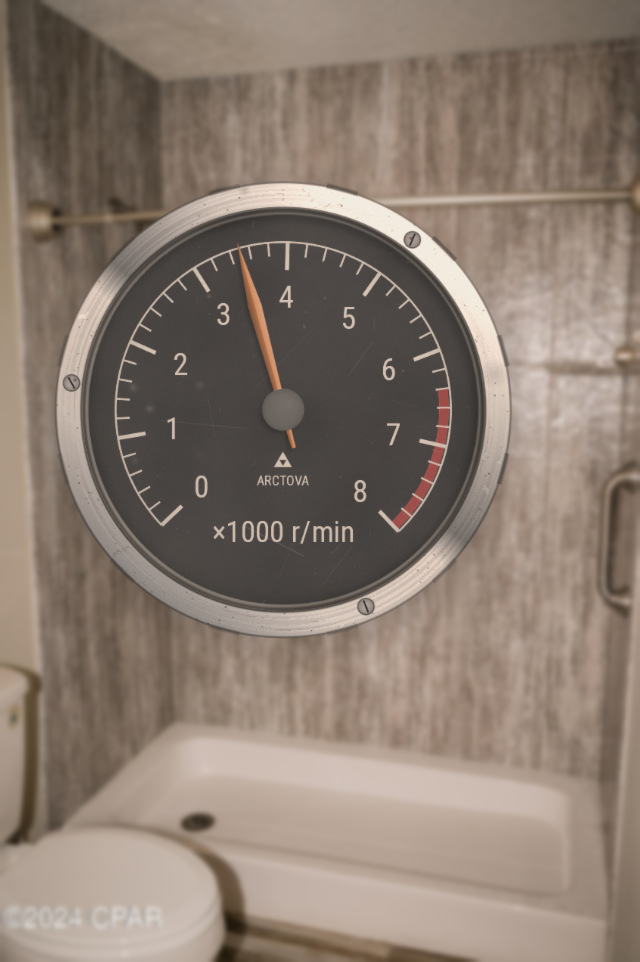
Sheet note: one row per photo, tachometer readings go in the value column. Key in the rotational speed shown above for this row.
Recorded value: 3500 rpm
